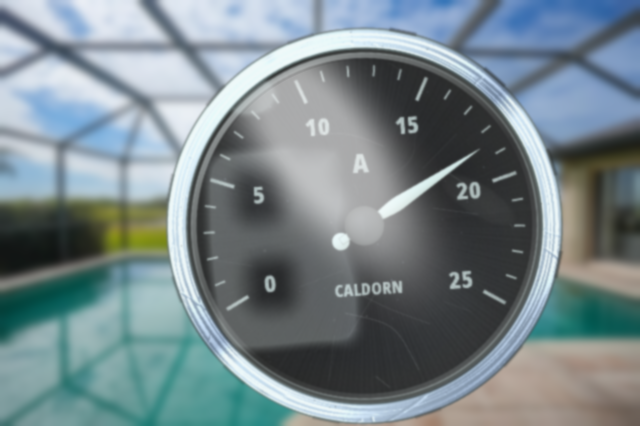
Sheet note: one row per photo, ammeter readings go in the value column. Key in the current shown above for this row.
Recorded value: 18.5 A
